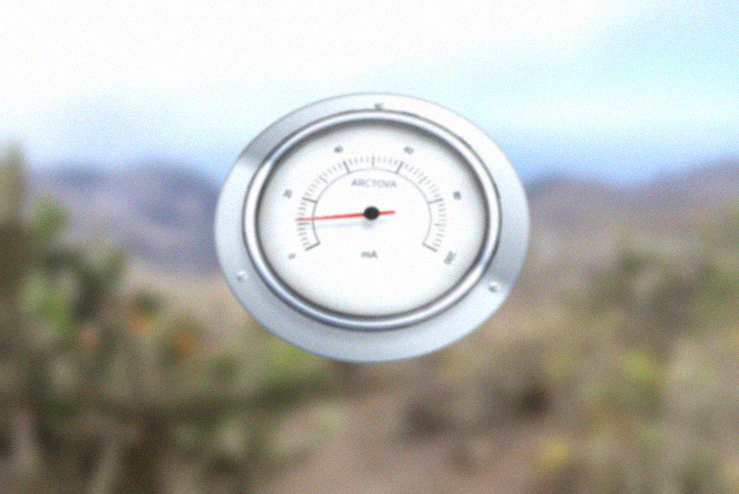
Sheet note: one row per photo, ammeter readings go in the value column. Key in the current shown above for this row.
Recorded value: 10 mA
